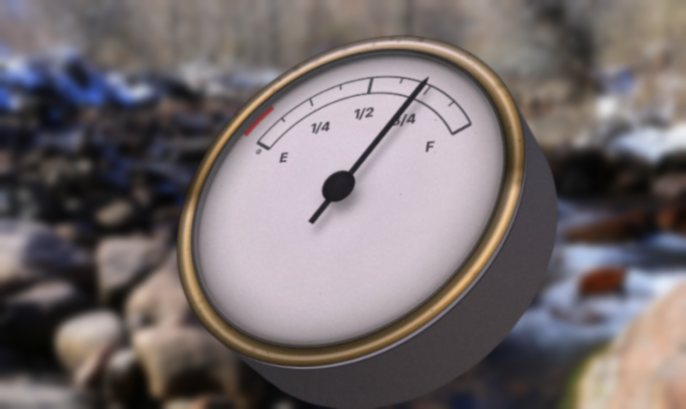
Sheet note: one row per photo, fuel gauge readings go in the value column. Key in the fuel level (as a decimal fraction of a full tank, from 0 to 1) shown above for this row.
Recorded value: 0.75
